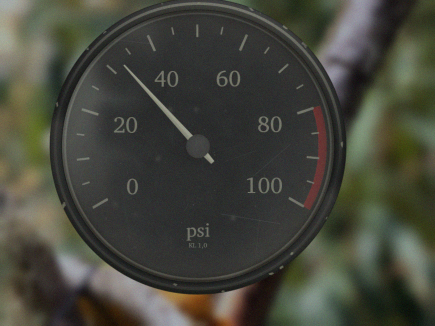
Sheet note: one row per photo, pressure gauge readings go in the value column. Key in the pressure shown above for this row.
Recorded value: 32.5 psi
